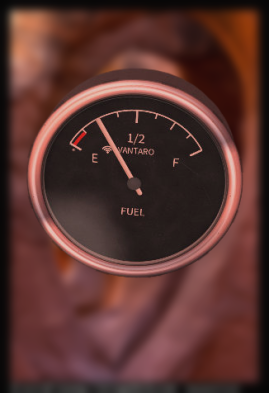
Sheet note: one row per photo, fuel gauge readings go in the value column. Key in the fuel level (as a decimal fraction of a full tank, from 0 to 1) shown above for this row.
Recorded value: 0.25
